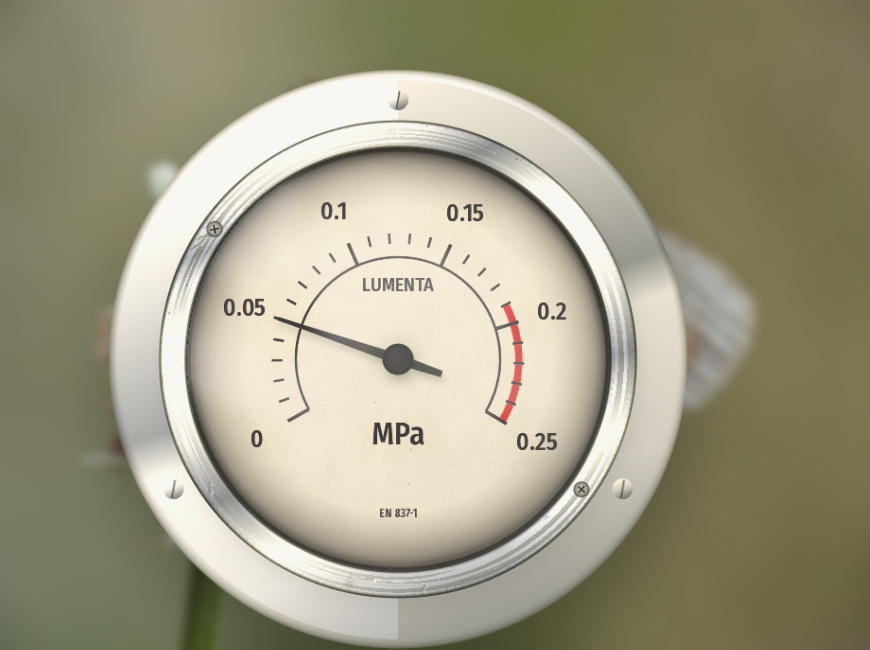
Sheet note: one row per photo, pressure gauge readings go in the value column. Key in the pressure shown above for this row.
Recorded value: 0.05 MPa
